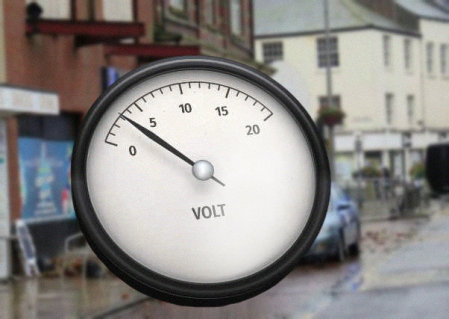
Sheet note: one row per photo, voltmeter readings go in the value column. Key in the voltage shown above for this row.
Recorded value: 3 V
